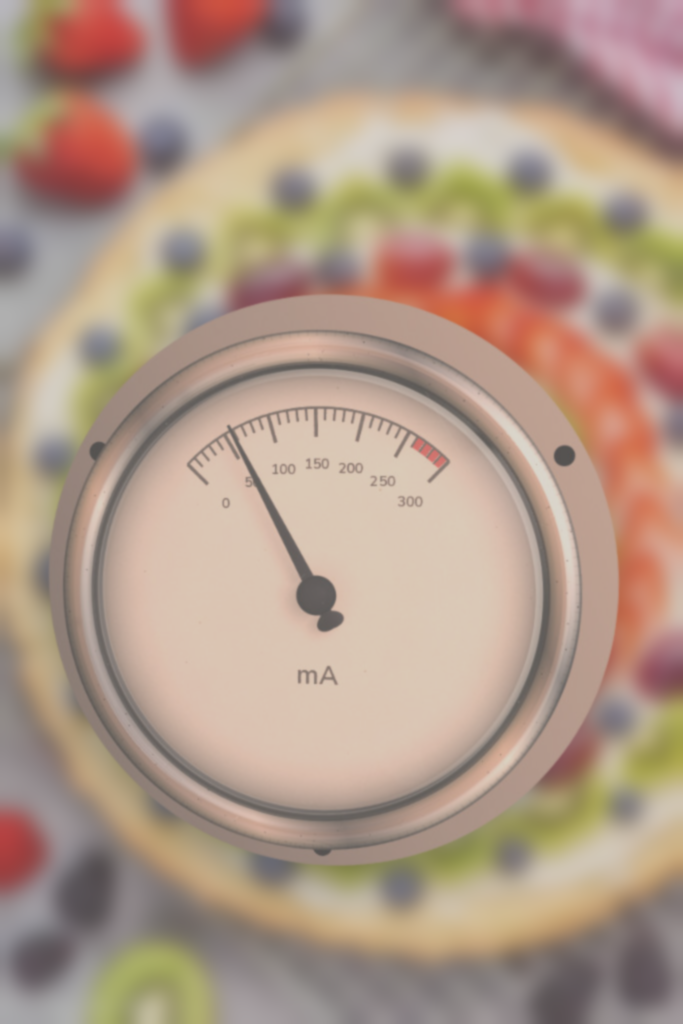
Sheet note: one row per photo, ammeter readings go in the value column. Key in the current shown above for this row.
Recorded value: 60 mA
